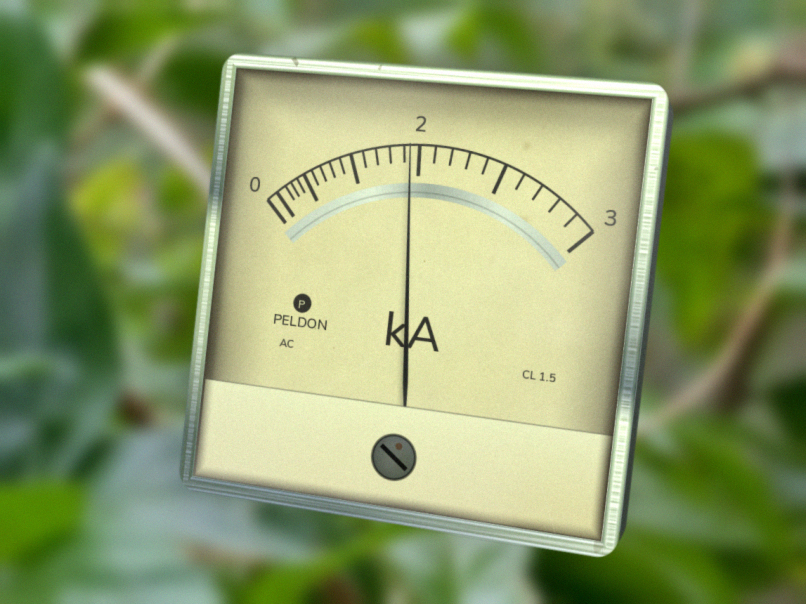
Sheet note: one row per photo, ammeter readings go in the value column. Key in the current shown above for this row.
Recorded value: 1.95 kA
